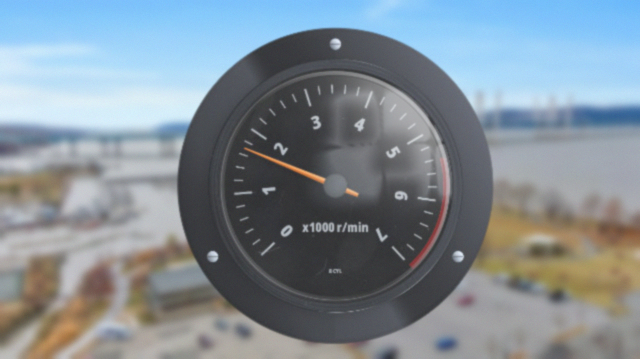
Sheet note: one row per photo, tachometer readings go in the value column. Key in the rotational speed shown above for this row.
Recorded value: 1700 rpm
